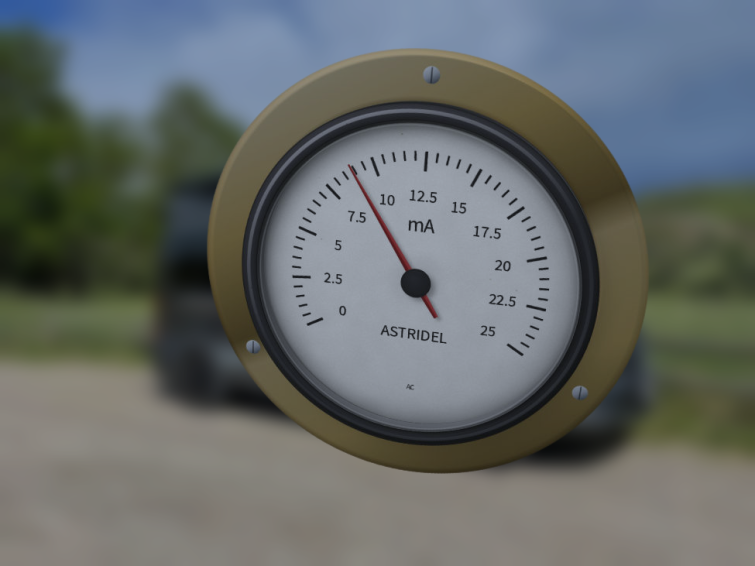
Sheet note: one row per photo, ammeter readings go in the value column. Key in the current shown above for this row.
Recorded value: 9 mA
